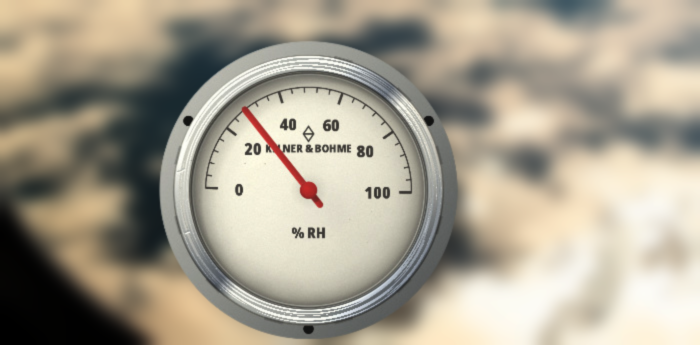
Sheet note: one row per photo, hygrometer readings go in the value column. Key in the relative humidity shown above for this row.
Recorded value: 28 %
